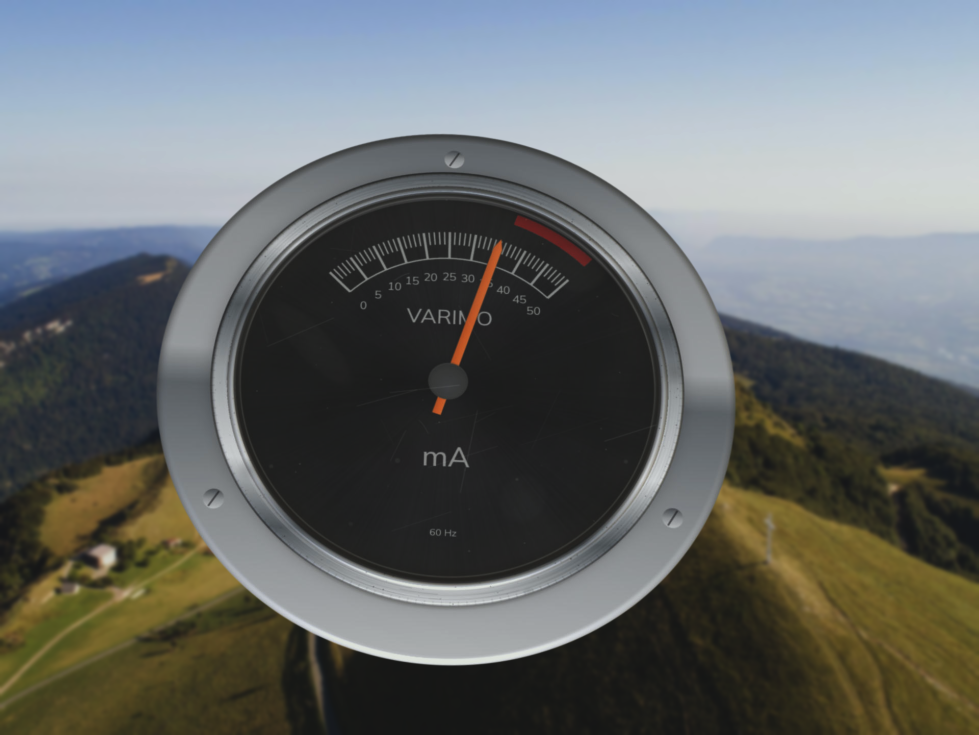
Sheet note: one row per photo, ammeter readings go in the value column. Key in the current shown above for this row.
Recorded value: 35 mA
